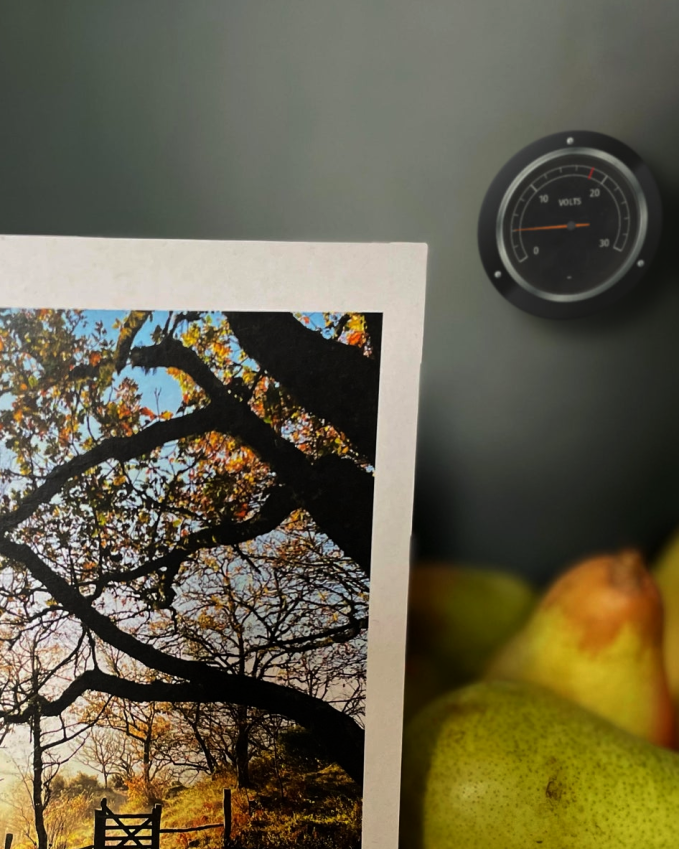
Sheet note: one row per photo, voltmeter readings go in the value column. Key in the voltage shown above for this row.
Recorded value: 4 V
